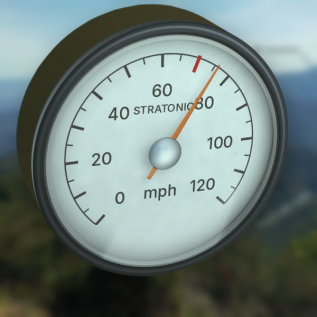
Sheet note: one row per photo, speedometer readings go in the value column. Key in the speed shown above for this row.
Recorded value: 75 mph
